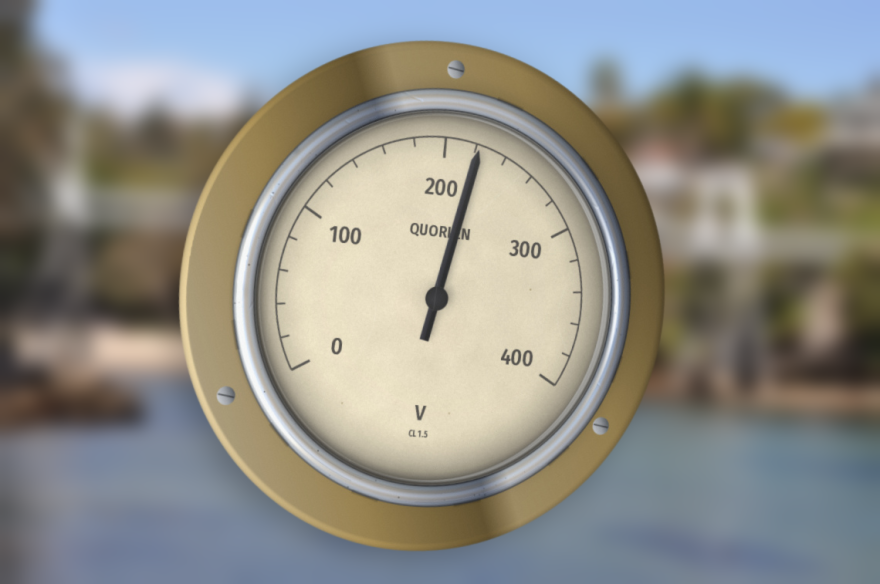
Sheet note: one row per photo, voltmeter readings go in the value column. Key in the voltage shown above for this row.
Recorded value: 220 V
